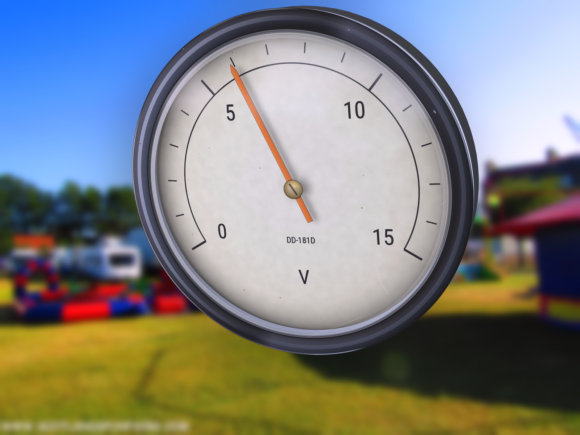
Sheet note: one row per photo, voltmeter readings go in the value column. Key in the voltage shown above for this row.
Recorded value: 6 V
